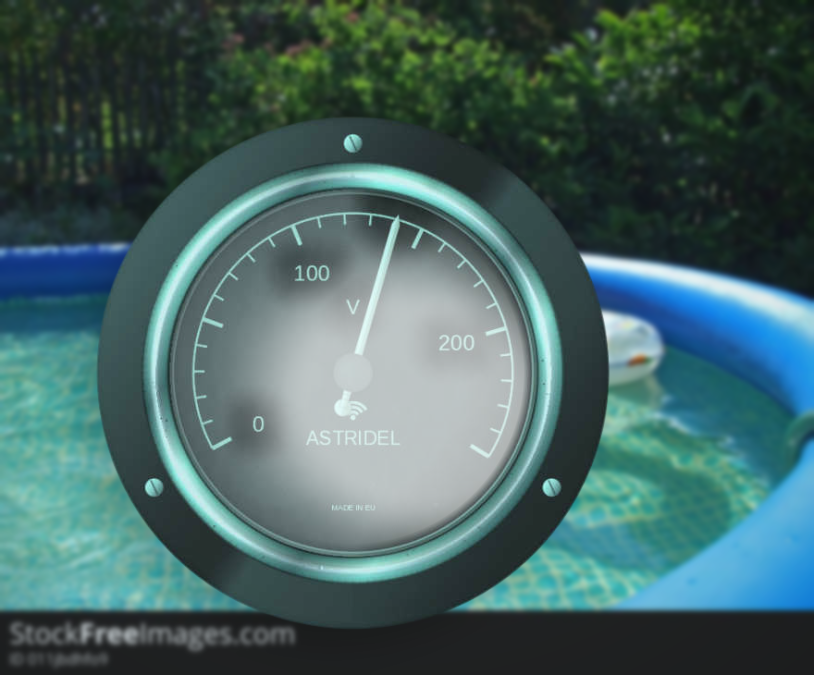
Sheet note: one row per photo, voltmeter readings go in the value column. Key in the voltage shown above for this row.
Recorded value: 140 V
